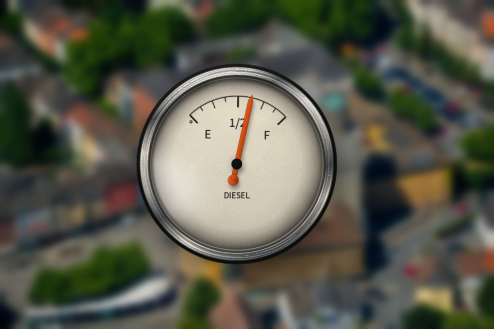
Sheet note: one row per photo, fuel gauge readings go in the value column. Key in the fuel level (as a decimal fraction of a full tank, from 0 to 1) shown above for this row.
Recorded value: 0.625
